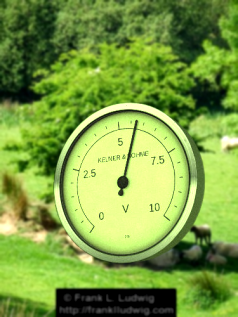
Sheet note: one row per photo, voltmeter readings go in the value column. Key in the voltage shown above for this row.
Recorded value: 5.75 V
